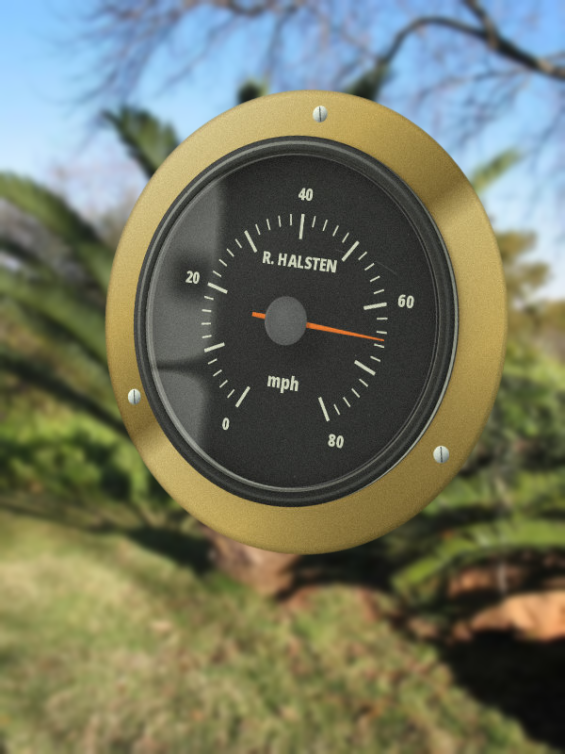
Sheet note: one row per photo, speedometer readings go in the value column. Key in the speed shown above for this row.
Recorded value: 65 mph
